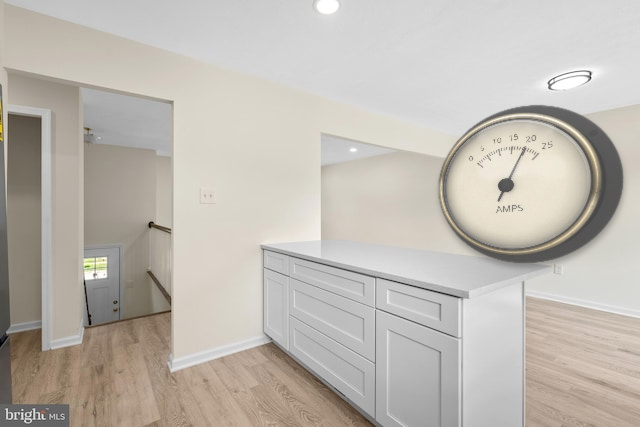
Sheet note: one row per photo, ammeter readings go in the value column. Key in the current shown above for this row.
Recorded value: 20 A
